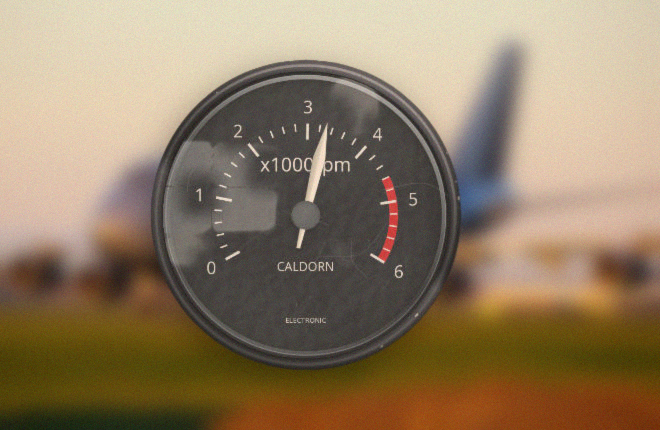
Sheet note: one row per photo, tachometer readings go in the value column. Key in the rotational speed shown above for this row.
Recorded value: 3300 rpm
